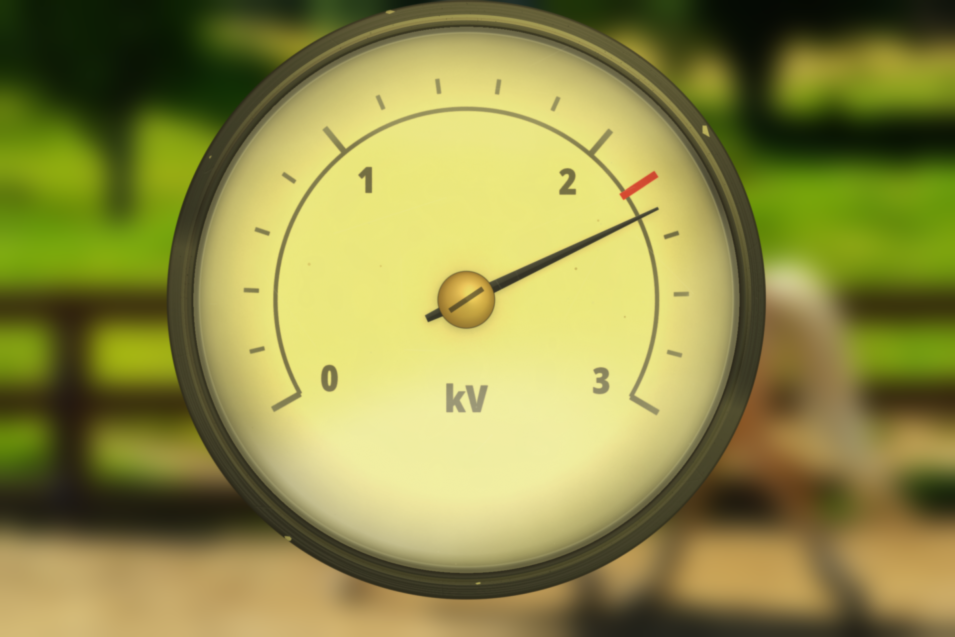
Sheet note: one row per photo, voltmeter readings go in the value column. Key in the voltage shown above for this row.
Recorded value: 2.3 kV
